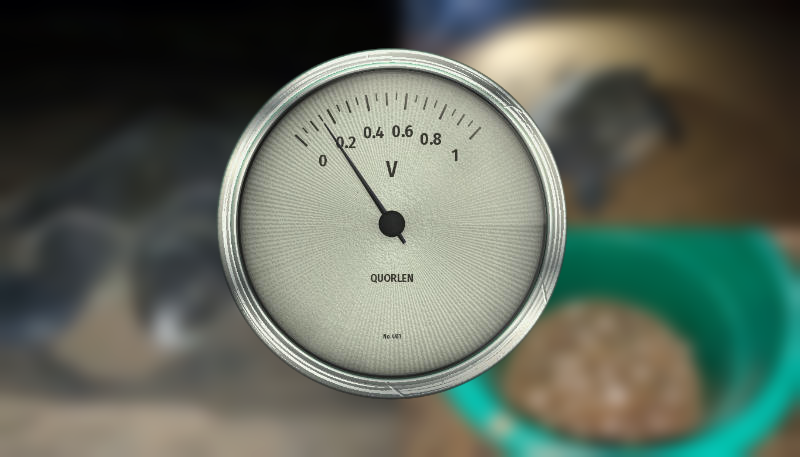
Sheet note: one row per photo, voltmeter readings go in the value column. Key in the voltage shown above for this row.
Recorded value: 0.15 V
